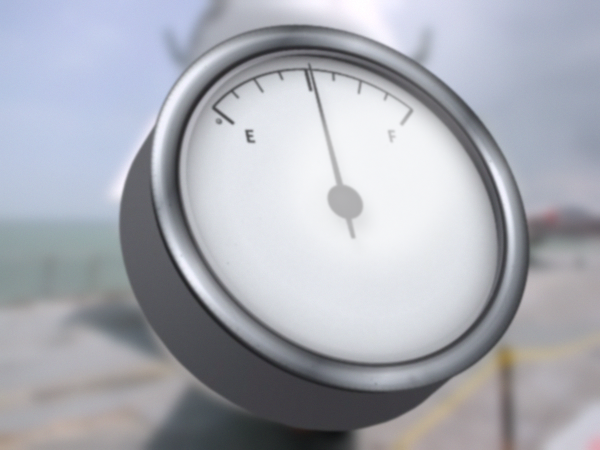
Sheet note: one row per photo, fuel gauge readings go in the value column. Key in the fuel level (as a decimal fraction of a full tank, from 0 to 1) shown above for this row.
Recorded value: 0.5
